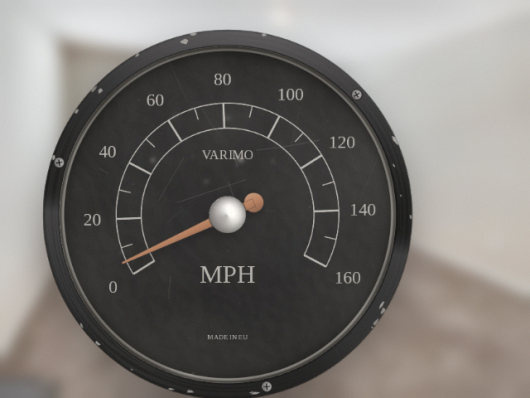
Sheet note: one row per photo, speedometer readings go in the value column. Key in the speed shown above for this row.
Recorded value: 5 mph
